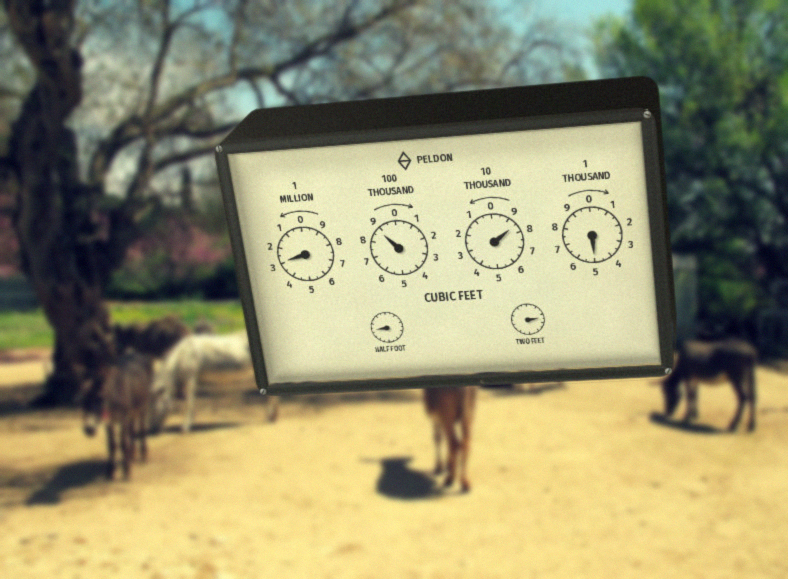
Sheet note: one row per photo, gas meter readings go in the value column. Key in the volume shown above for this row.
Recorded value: 288500 ft³
